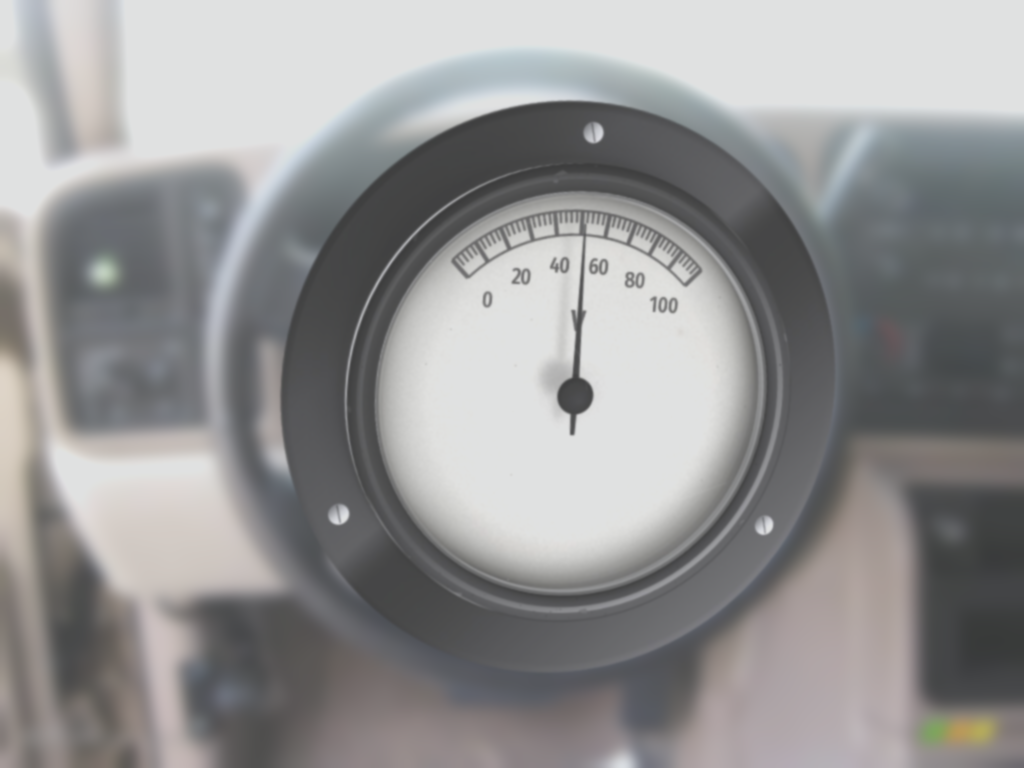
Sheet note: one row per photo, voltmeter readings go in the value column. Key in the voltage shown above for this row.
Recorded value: 50 V
